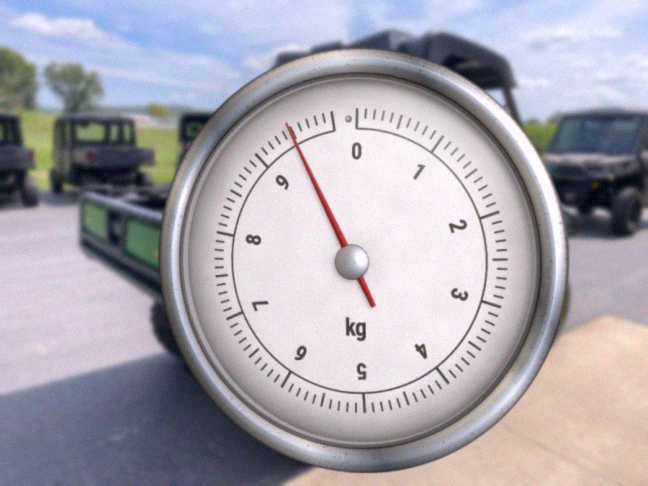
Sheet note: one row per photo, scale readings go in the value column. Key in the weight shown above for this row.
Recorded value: 9.5 kg
